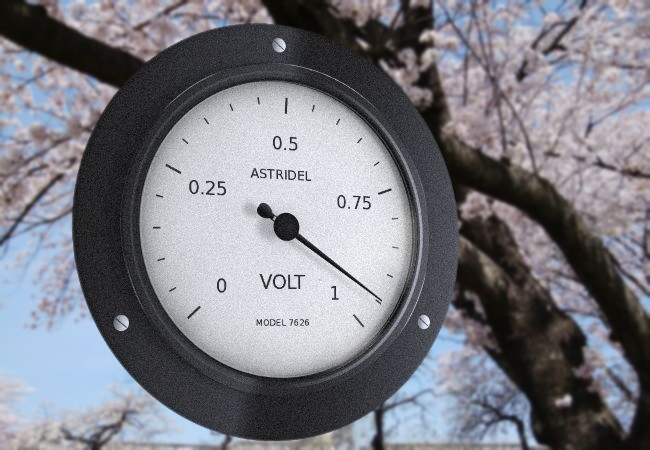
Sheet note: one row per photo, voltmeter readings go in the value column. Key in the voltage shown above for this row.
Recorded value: 0.95 V
